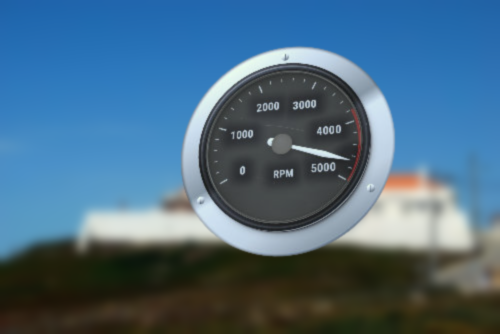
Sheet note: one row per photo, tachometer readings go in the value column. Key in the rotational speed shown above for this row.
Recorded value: 4700 rpm
